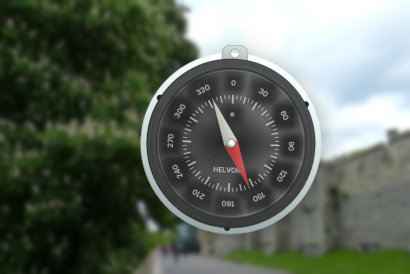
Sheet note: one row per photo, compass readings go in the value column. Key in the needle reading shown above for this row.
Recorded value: 155 °
